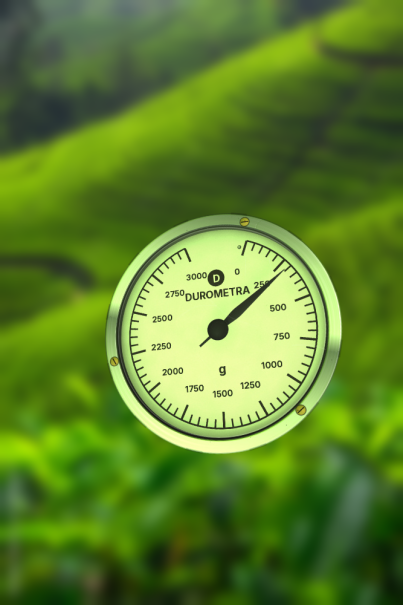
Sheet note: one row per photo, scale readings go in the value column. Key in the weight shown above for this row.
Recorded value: 300 g
